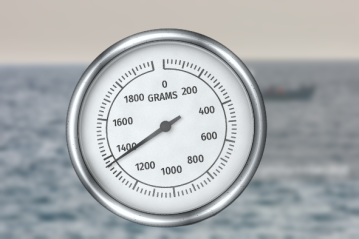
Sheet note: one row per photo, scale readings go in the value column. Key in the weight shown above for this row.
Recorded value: 1360 g
